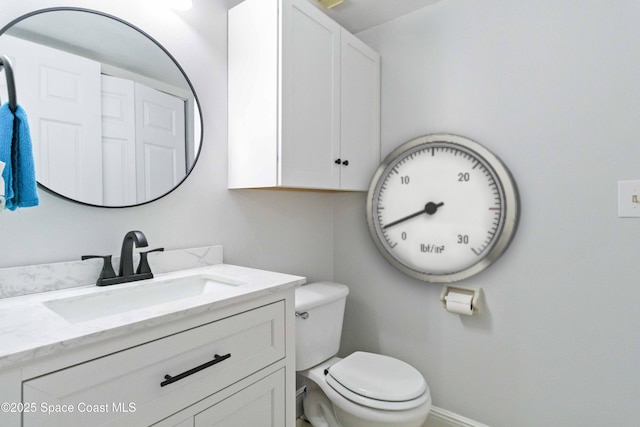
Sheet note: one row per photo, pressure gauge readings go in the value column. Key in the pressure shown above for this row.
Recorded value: 2.5 psi
